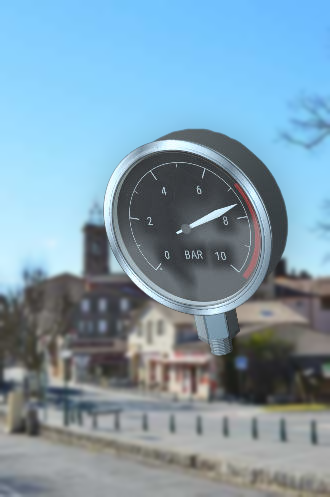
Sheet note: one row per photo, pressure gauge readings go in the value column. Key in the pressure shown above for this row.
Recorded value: 7.5 bar
